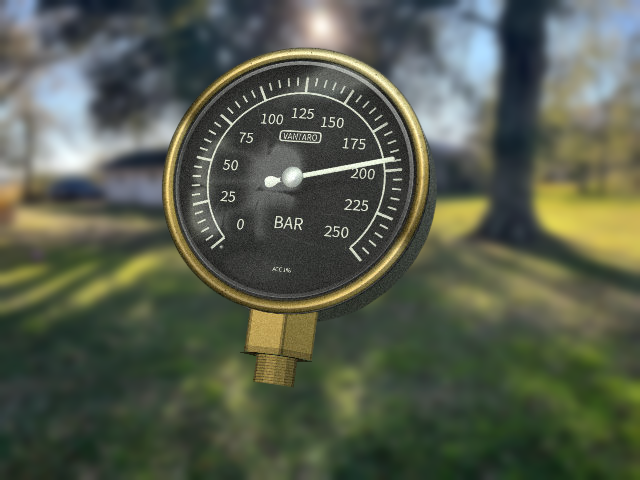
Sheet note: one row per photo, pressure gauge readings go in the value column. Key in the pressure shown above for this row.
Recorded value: 195 bar
